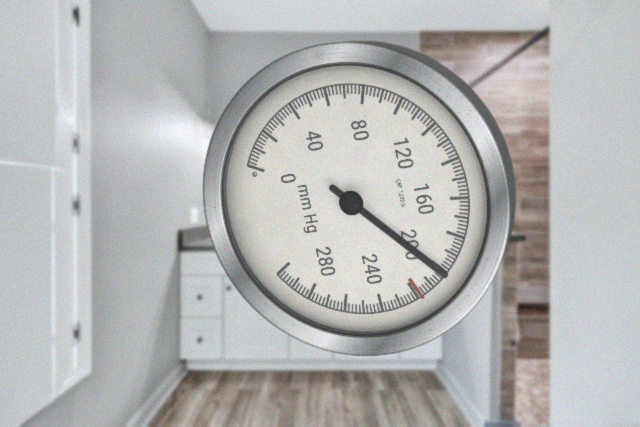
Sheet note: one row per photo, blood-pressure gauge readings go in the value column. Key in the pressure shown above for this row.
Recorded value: 200 mmHg
